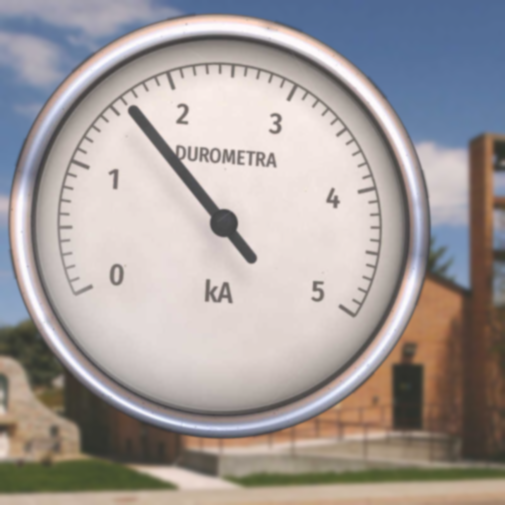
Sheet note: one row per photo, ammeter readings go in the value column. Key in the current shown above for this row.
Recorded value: 1.6 kA
